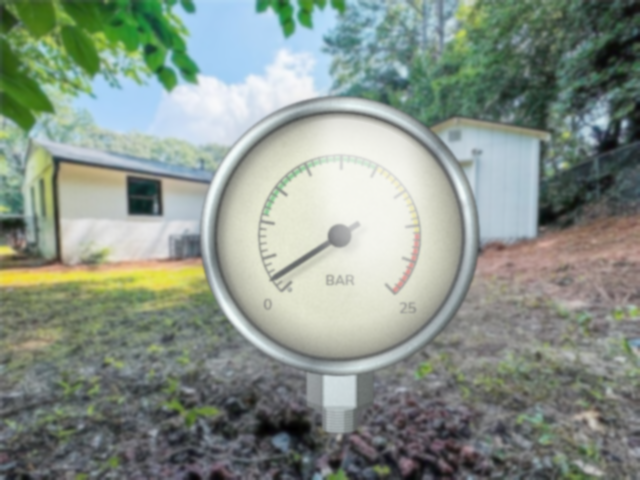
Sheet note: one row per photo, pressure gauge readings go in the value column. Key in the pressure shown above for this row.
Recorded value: 1 bar
